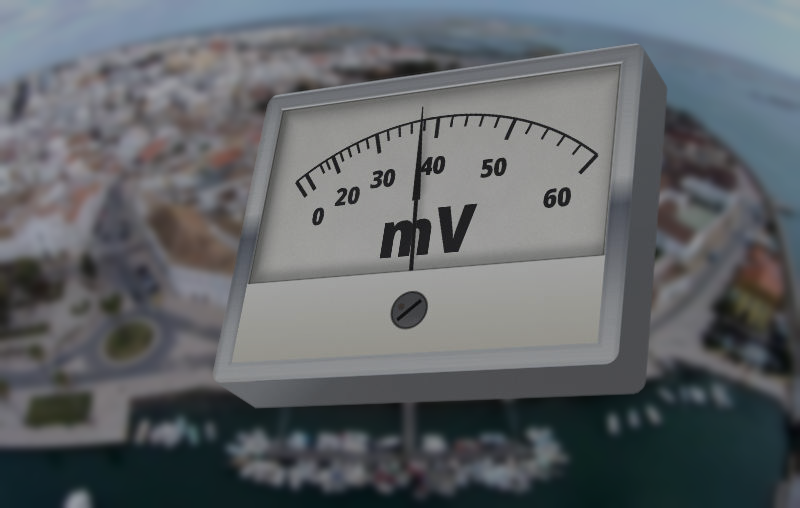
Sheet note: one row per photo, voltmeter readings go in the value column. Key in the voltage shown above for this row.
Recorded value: 38 mV
